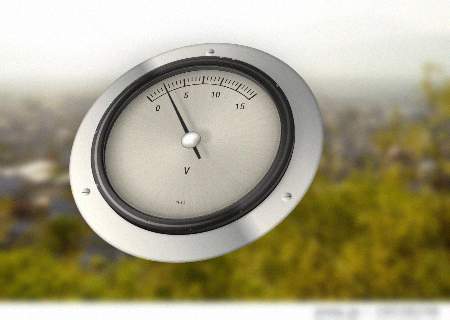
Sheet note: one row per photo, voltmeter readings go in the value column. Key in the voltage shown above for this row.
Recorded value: 2.5 V
